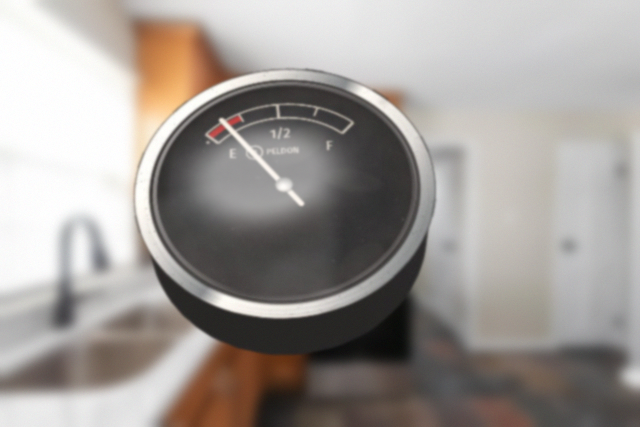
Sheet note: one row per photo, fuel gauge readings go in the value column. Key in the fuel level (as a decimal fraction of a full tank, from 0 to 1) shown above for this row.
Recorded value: 0.125
